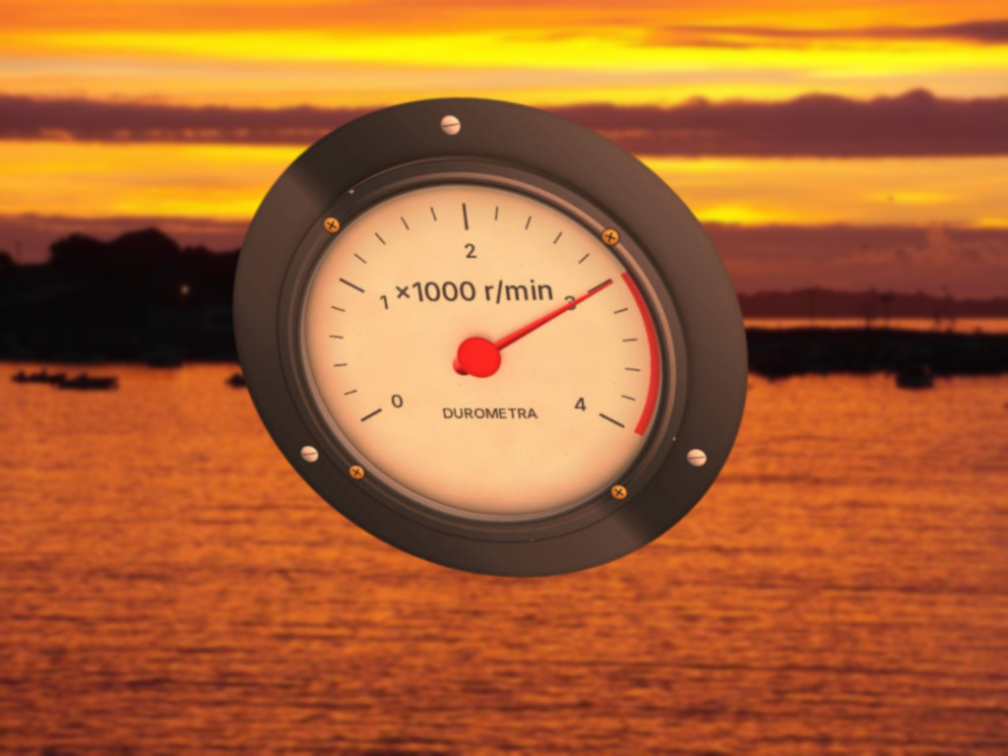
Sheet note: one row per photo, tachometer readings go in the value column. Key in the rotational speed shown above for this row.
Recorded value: 3000 rpm
